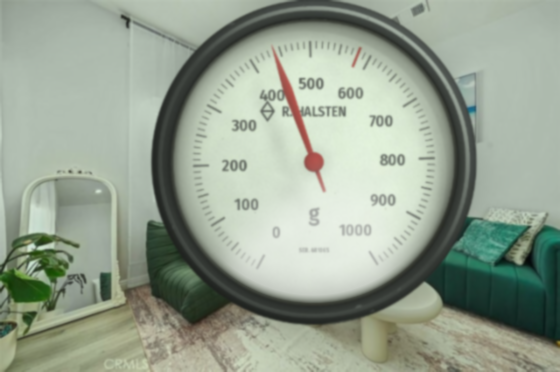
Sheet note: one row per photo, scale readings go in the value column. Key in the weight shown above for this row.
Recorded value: 440 g
